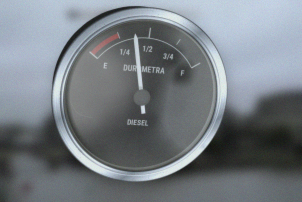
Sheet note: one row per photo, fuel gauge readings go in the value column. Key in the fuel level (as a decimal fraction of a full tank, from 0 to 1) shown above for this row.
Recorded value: 0.375
